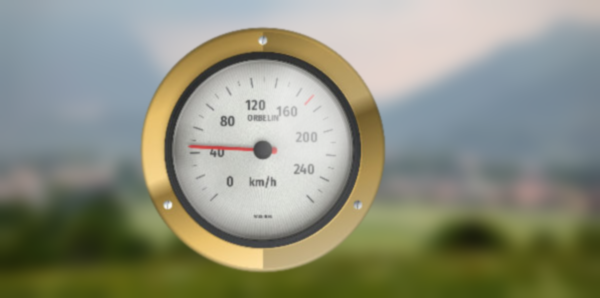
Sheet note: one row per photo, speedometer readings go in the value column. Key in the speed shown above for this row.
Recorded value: 45 km/h
